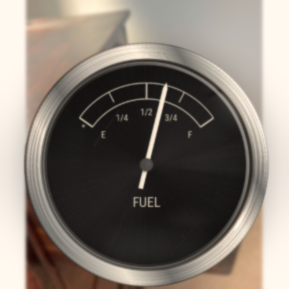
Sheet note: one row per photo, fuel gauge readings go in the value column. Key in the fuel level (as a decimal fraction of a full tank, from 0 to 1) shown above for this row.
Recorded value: 0.625
